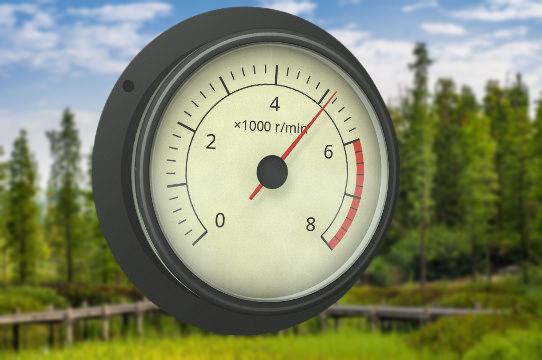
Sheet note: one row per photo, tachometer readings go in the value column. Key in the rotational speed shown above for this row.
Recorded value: 5100 rpm
